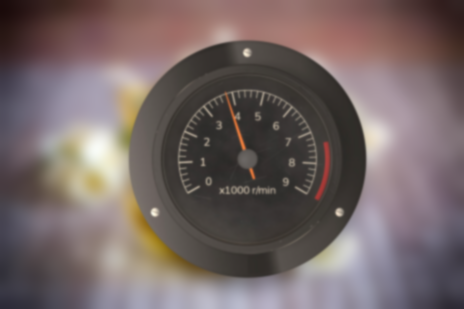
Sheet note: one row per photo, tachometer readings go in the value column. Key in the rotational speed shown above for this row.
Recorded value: 3800 rpm
